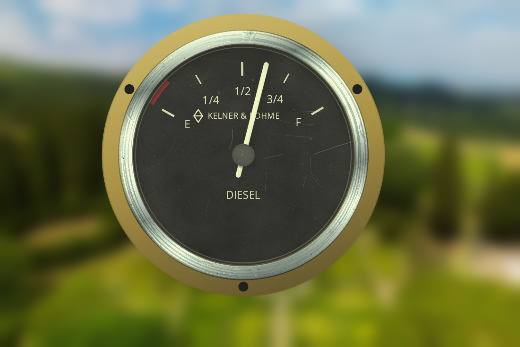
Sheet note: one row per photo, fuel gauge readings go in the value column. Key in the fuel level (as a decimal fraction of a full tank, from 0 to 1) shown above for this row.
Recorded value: 0.625
